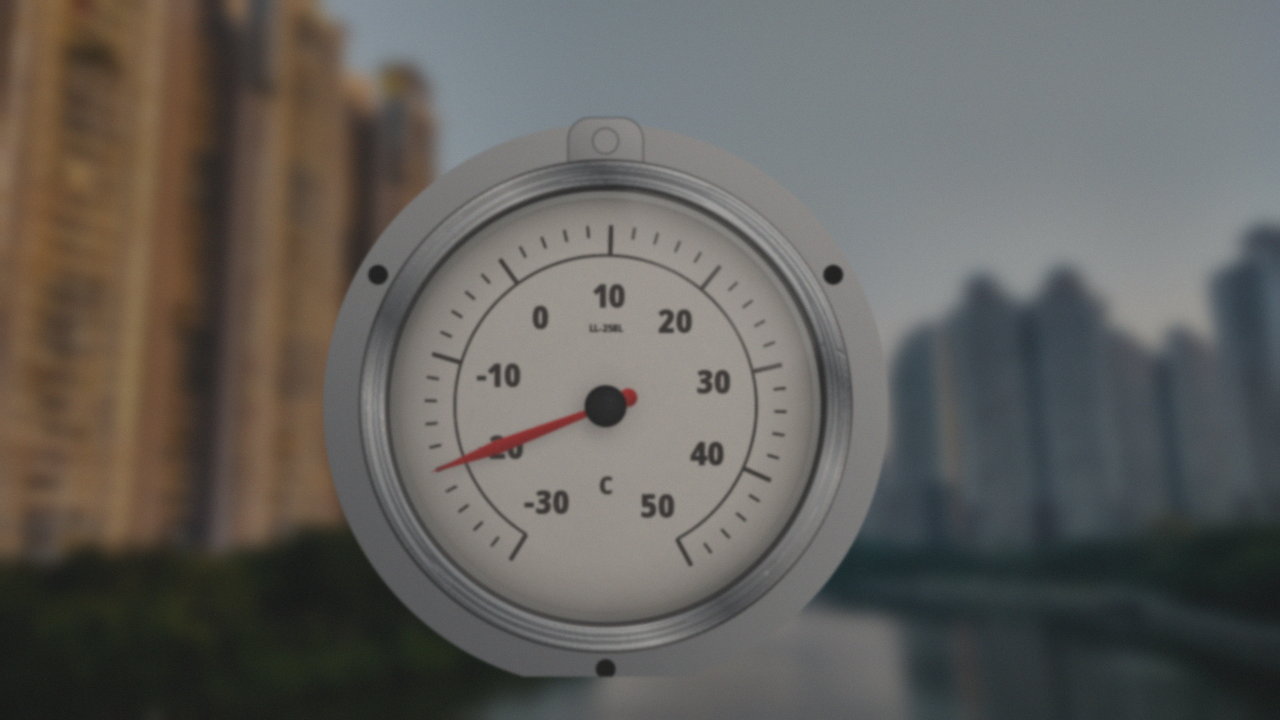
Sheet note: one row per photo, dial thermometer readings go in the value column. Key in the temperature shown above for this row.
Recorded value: -20 °C
